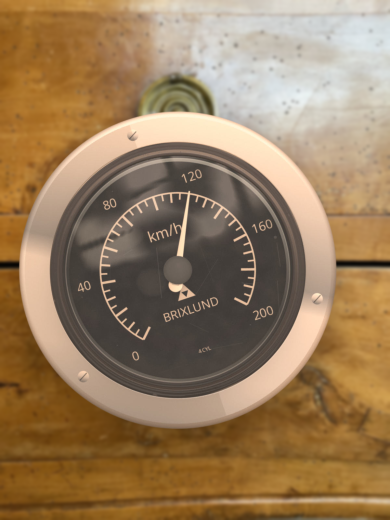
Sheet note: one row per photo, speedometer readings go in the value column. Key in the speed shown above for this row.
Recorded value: 120 km/h
